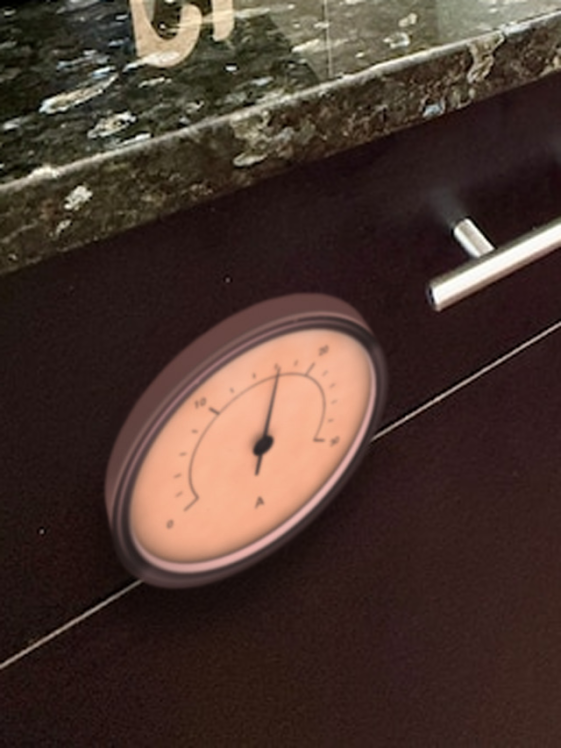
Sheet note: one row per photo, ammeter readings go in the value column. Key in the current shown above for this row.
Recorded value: 16 A
